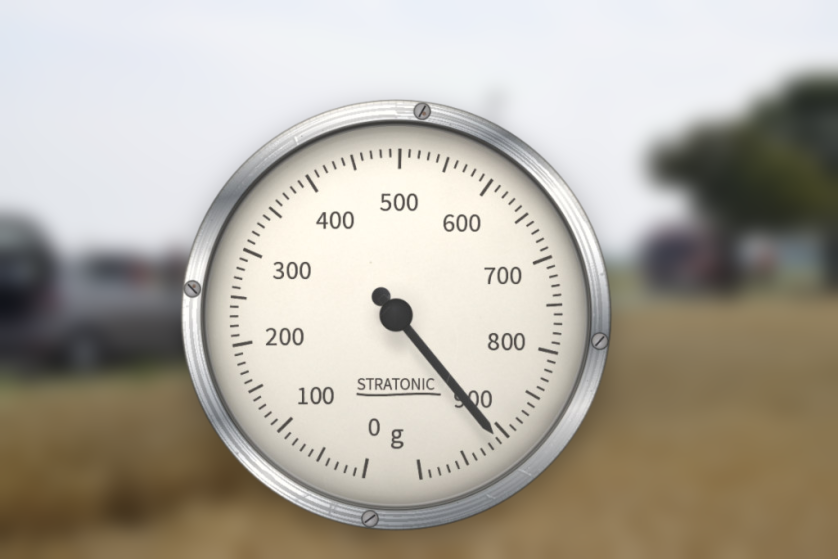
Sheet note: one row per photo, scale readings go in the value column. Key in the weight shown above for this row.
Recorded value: 910 g
